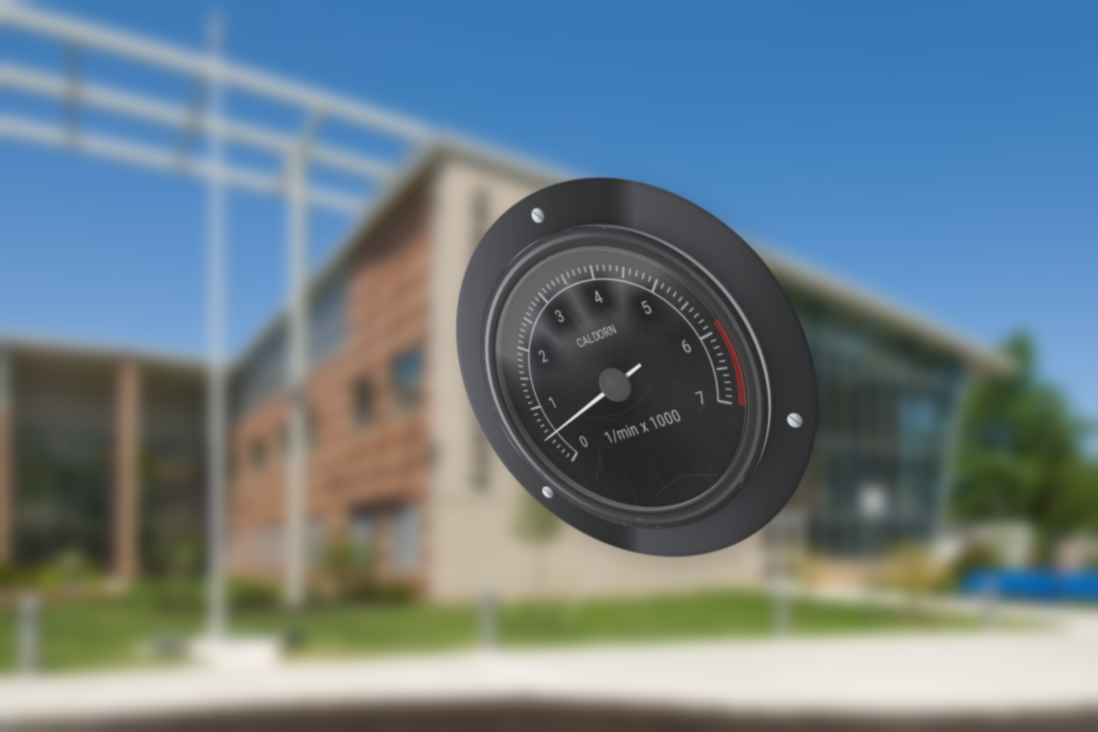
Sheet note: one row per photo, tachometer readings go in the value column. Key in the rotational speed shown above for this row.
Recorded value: 500 rpm
